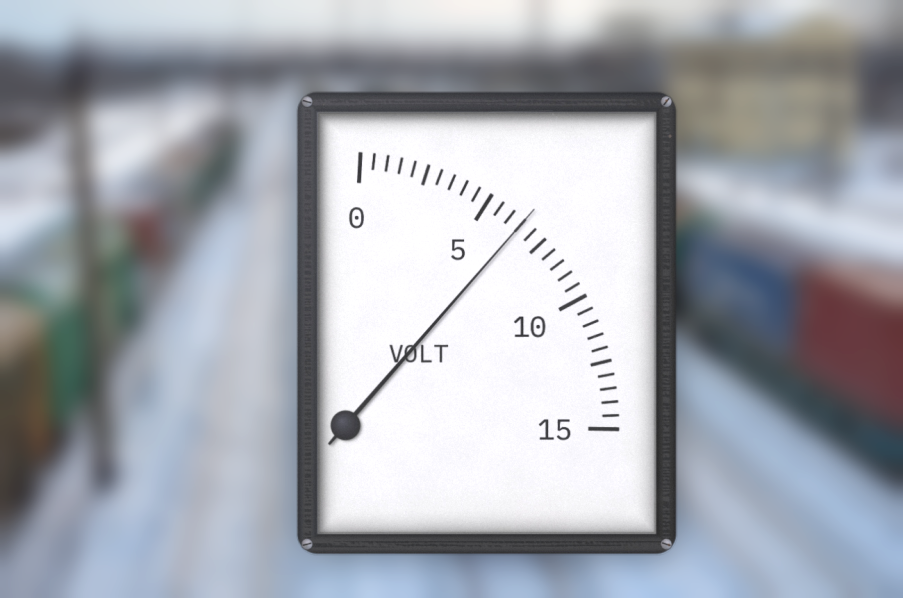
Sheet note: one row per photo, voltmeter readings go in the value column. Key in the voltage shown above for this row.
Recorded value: 6.5 V
